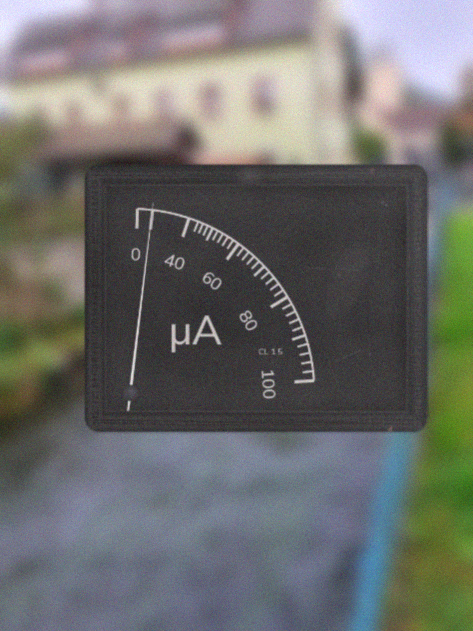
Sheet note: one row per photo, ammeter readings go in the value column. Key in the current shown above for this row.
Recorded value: 20 µA
